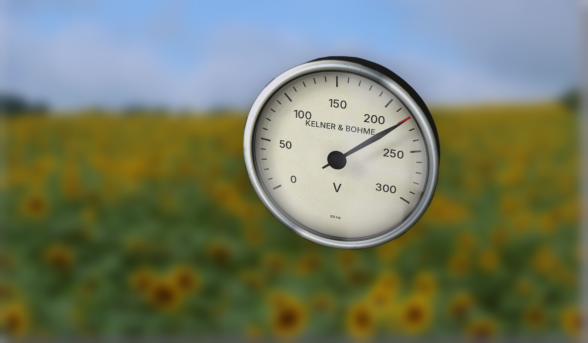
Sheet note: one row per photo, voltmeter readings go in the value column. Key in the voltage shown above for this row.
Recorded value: 220 V
